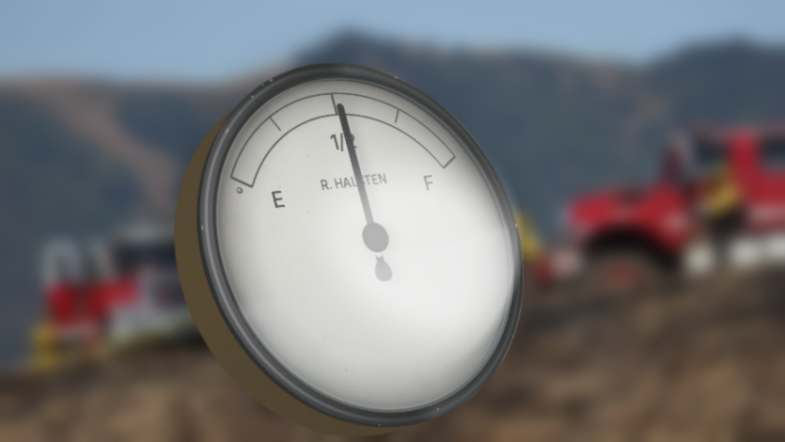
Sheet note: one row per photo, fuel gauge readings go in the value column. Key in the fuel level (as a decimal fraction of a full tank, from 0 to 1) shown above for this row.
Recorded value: 0.5
